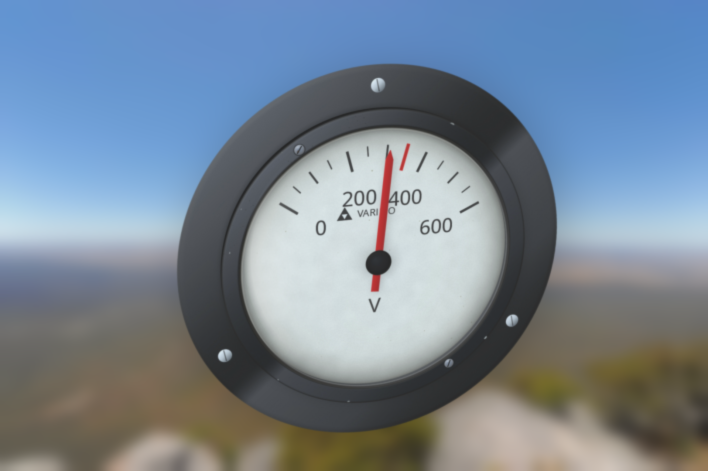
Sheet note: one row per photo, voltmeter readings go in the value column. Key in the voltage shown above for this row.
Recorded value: 300 V
